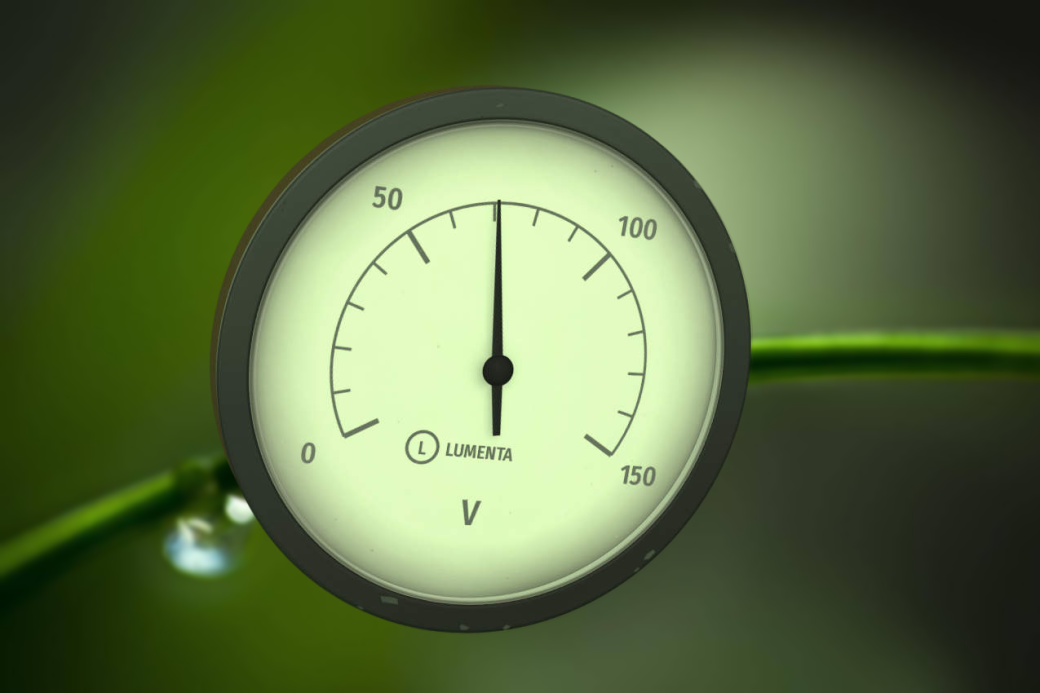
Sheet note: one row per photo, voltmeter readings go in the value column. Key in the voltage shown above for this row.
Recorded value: 70 V
